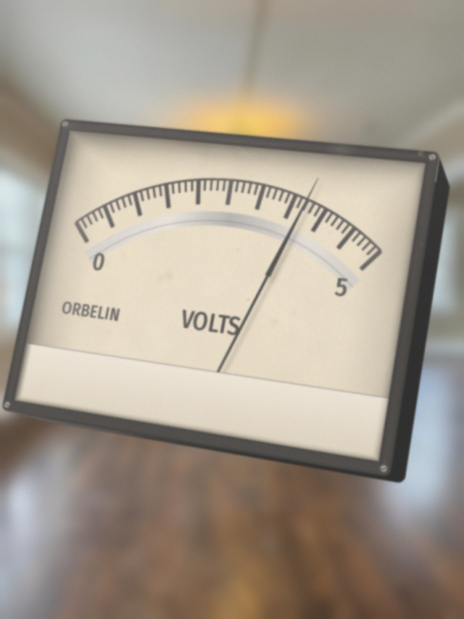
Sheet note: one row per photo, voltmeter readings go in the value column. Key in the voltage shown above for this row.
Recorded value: 3.7 V
